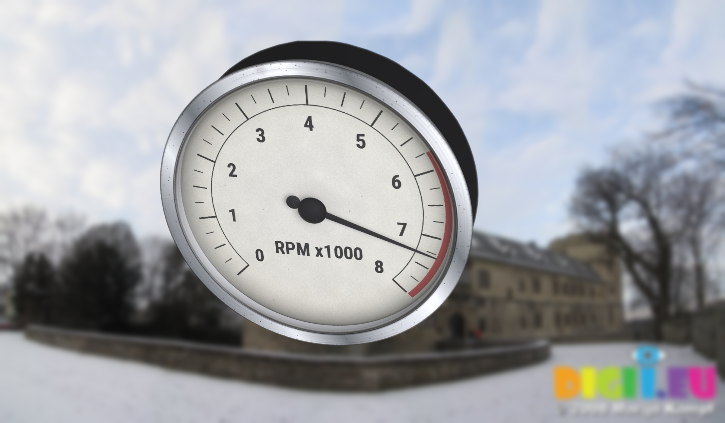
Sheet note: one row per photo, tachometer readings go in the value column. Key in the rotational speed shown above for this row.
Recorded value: 7250 rpm
